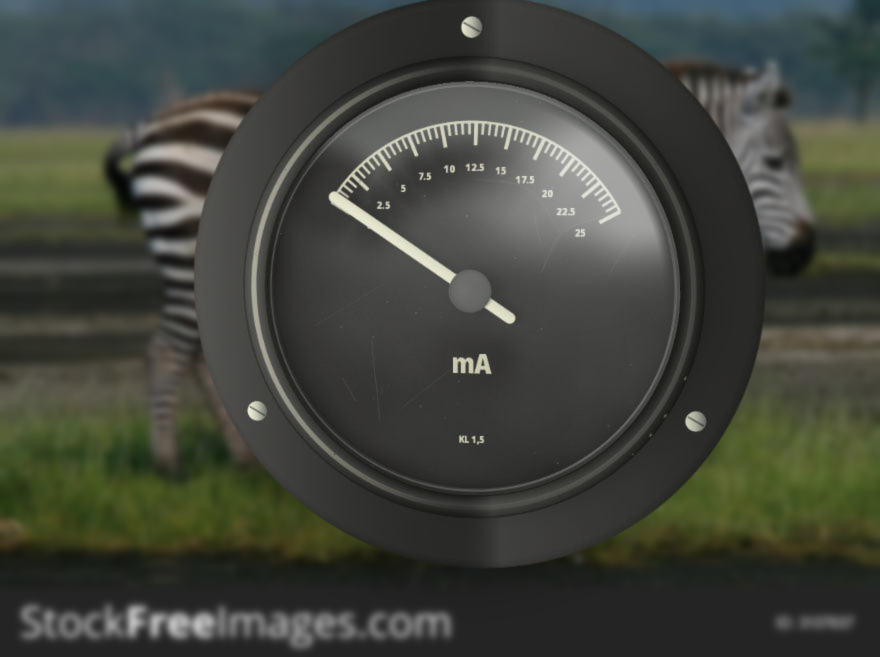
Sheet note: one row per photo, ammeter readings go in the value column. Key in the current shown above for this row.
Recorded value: 0.5 mA
